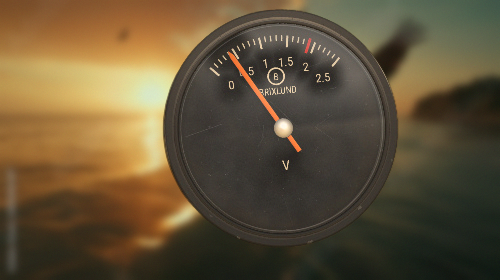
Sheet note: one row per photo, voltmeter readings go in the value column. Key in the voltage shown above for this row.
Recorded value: 0.4 V
